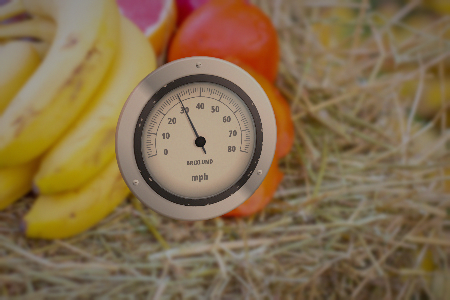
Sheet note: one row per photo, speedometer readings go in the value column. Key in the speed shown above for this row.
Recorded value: 30 mph
